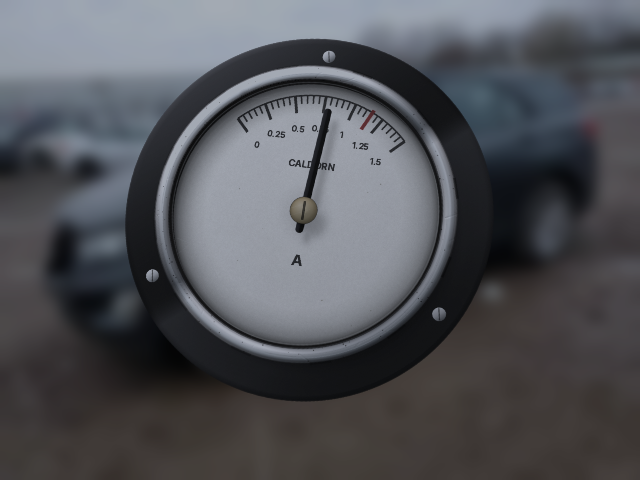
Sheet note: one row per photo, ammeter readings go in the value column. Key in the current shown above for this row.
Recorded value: 0.8 A
